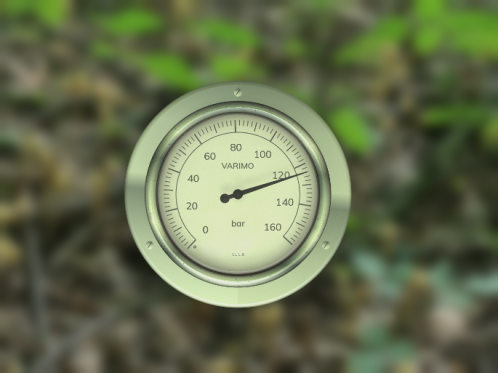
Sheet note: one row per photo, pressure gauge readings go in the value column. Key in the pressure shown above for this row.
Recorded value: 124 bar
